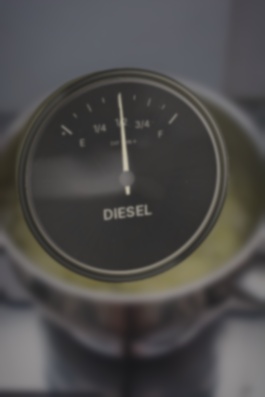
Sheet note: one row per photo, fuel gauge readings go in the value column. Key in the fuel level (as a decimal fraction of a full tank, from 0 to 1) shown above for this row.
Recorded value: 0.5
